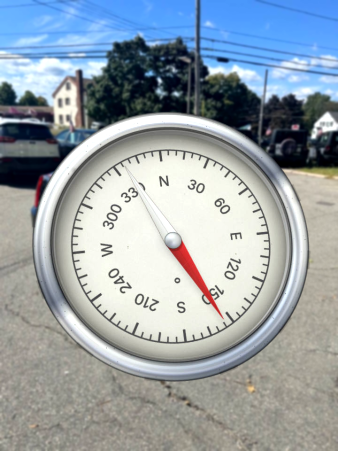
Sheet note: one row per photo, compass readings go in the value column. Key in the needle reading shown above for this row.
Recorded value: 155 °
